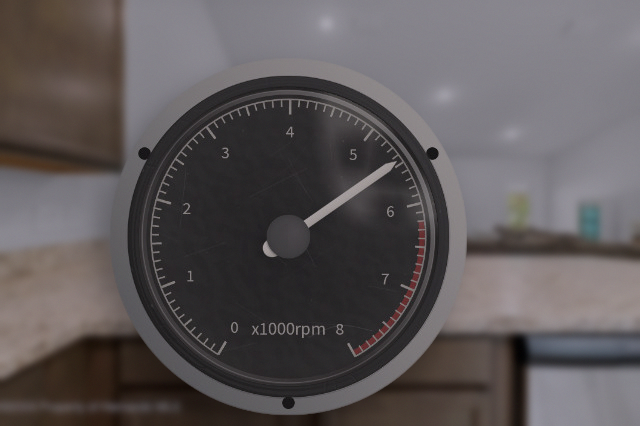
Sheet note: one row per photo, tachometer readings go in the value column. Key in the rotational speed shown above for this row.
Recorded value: 5450 rpm
